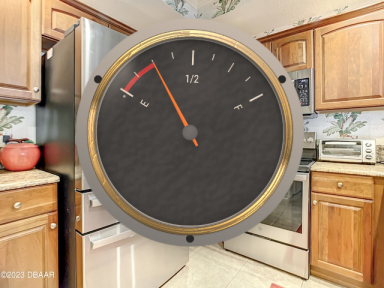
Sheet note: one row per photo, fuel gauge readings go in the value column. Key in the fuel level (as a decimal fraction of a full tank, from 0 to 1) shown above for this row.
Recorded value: 0.25
